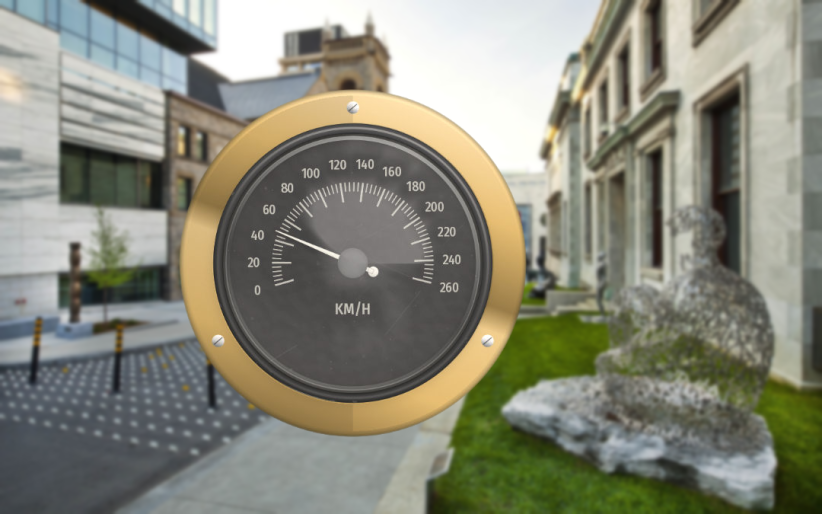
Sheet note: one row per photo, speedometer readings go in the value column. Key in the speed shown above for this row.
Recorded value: 48 km/h
